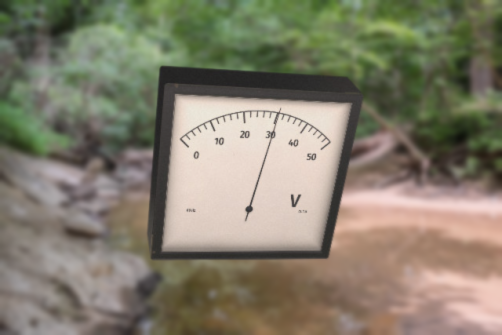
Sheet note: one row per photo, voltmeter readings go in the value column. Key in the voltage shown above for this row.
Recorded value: 30 V
